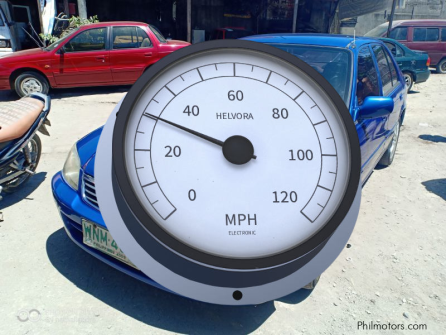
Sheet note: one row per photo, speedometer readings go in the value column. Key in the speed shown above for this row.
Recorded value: 30 mph
